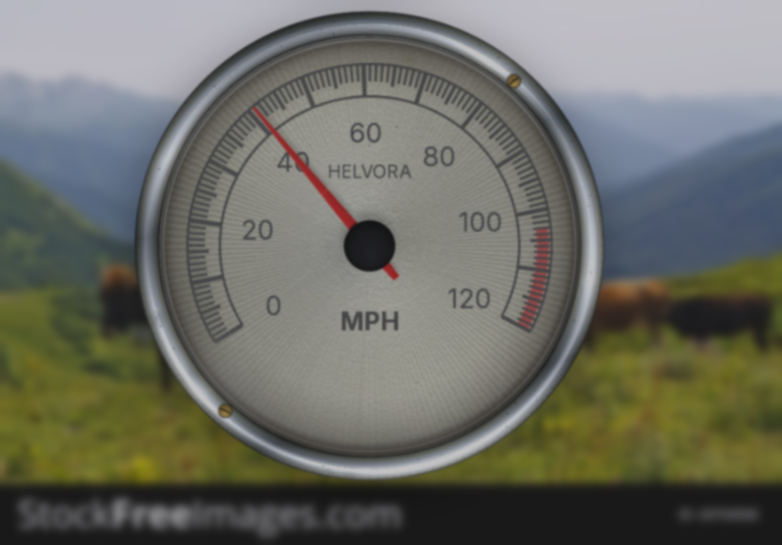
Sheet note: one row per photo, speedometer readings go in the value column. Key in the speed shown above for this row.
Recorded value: 41 mph
